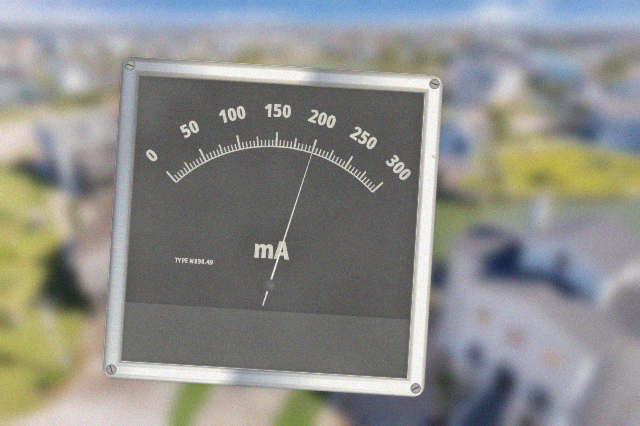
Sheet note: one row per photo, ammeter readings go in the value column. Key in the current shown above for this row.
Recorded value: 200 mA
